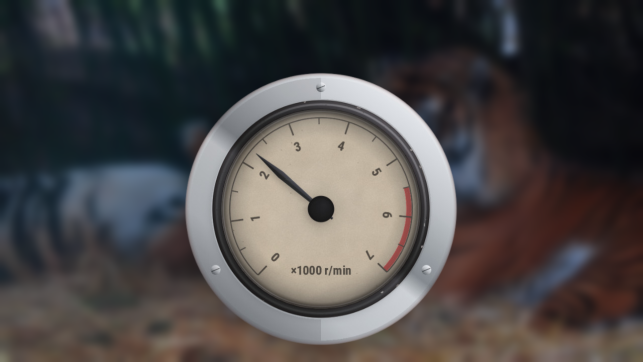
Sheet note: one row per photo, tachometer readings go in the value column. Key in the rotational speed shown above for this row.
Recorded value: 2250 rpm
